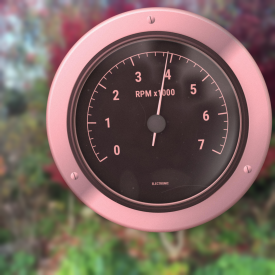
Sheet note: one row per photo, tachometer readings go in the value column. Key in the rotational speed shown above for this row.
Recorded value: 3900 rpm
